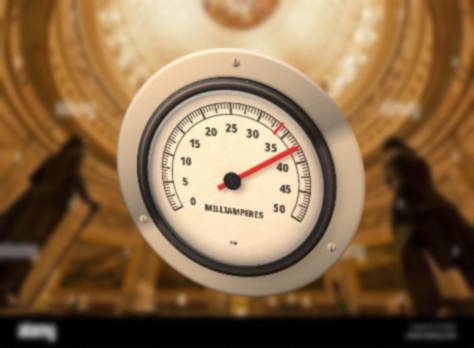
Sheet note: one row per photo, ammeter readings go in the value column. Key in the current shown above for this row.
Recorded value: 37.5 mA
